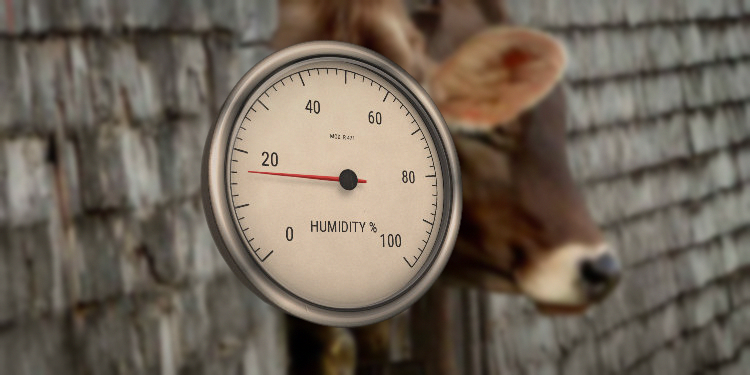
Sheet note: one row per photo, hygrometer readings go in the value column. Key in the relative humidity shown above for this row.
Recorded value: 16 %
